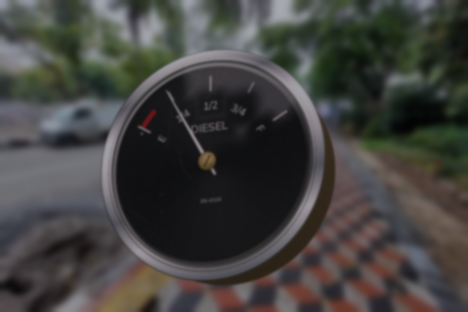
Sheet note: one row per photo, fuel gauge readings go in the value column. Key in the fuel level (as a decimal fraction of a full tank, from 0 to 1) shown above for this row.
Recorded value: 0.25
